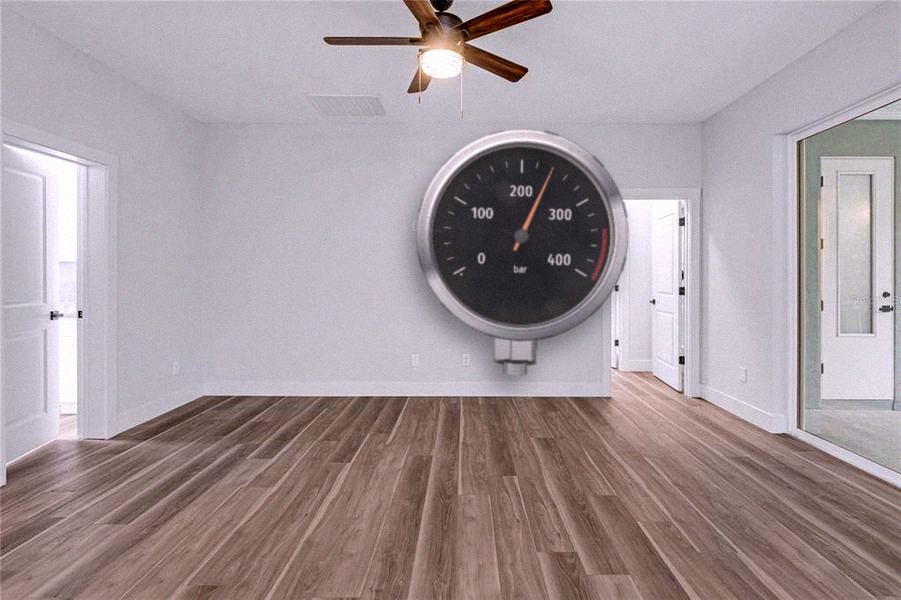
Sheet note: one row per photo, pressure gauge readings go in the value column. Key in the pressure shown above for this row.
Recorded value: 240 bar
